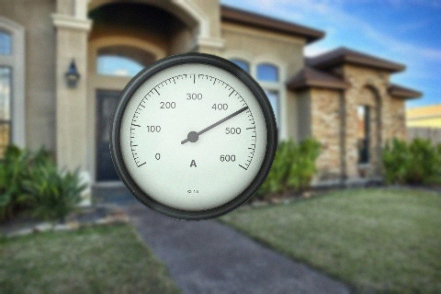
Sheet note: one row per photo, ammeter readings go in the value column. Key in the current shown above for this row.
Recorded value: 450 A
